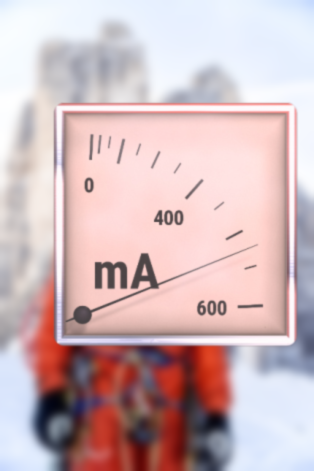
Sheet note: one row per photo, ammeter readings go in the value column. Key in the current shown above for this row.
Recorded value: 525 mA
